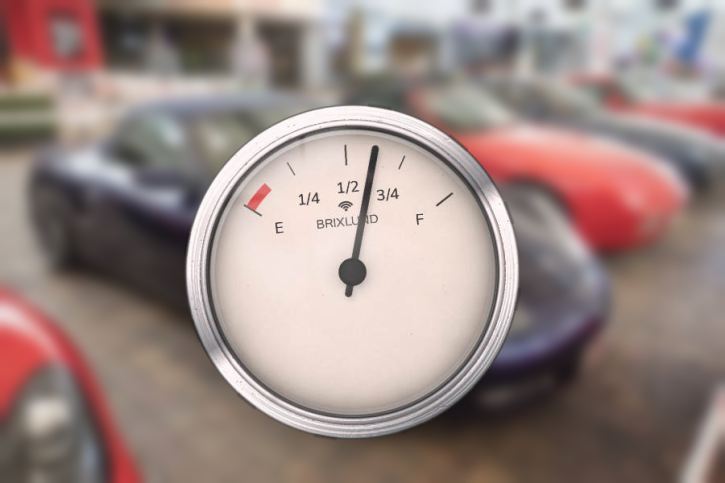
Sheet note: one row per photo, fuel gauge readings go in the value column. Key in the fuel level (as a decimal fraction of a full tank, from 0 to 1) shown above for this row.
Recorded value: 0.625
